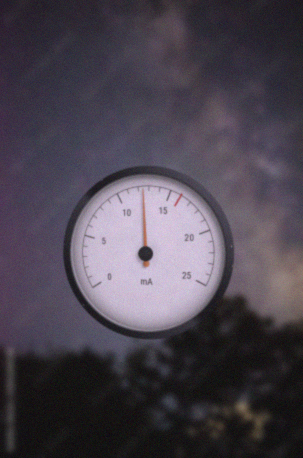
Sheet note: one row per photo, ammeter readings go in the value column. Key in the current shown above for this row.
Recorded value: 12.5 mA
